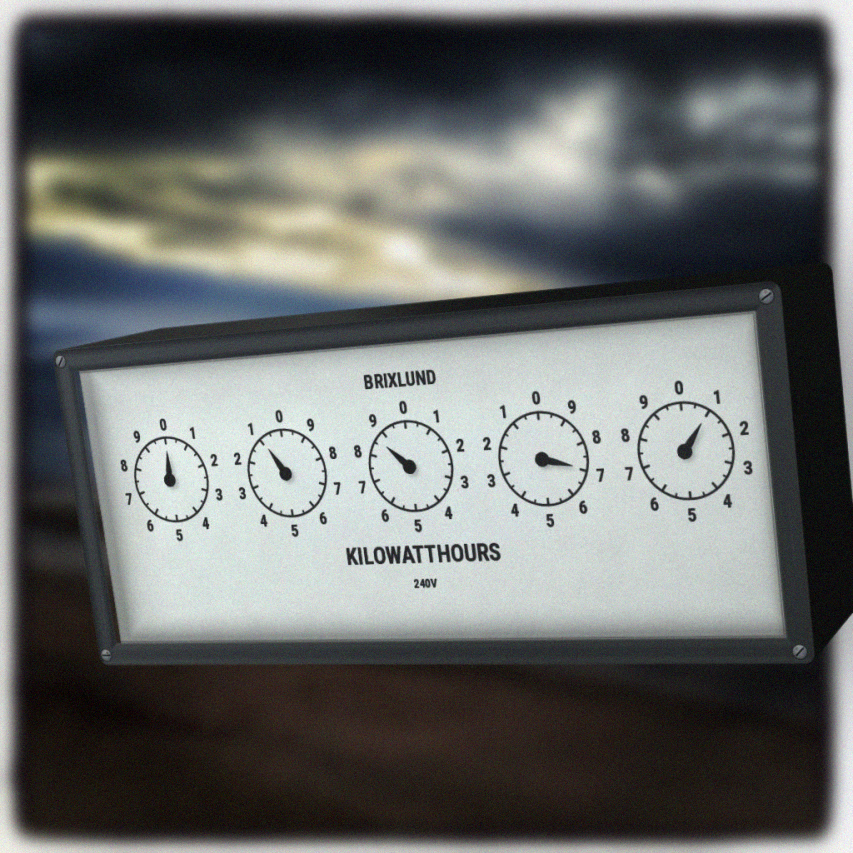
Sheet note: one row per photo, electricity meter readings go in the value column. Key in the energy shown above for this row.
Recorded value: 871 kWh
